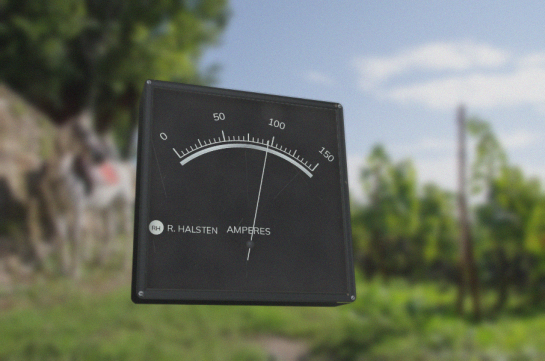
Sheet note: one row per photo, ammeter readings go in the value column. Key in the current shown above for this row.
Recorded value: 95 A
